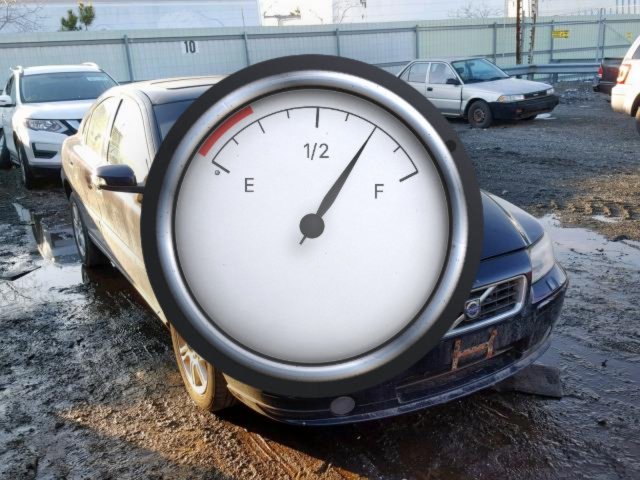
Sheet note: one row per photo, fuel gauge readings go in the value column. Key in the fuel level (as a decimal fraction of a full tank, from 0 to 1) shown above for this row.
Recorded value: 0.75
